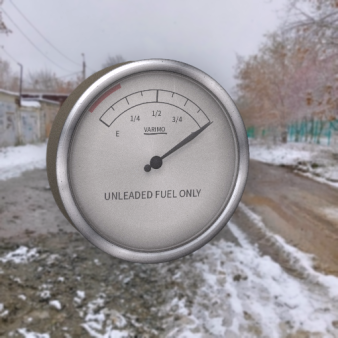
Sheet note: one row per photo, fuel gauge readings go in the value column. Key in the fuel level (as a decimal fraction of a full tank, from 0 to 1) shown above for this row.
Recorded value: 1
